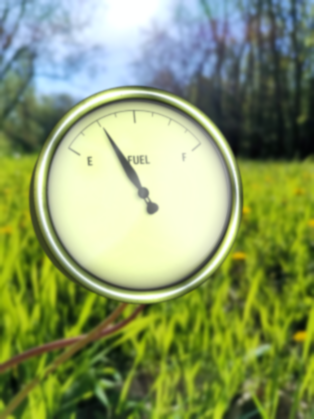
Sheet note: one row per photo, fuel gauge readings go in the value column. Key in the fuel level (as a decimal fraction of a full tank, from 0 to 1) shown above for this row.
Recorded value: 0.25
